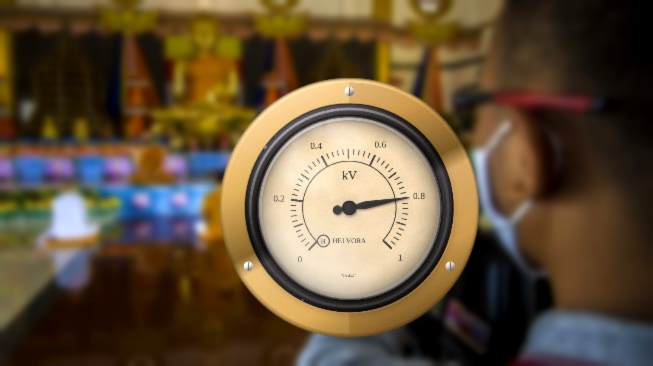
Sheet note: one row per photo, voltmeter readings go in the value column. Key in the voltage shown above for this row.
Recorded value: 0.8 kV
